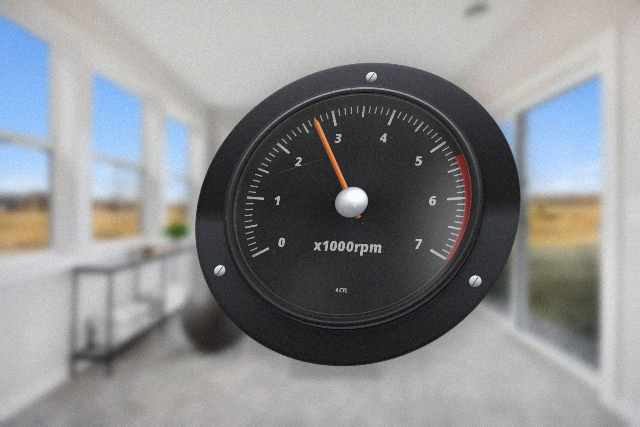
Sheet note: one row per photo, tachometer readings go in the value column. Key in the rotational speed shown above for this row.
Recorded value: 2700 rpm
